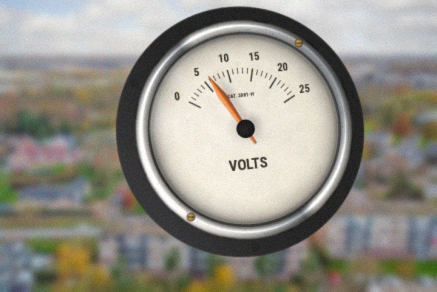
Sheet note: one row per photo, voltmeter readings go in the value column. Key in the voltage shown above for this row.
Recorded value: 6 V
